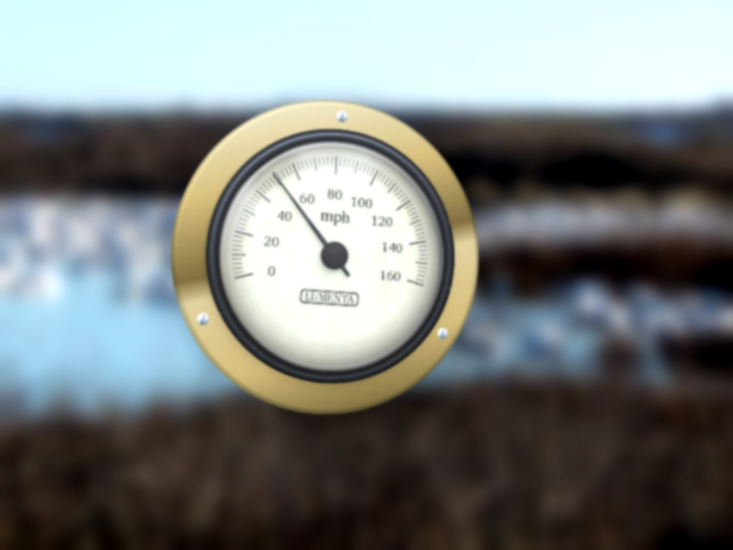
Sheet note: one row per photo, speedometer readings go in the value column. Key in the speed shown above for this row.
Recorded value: 50 mph
